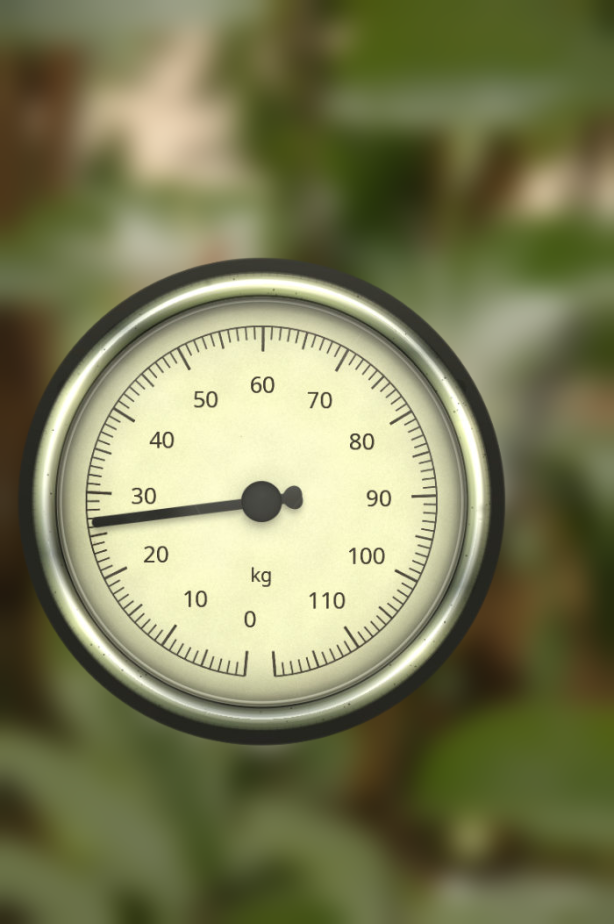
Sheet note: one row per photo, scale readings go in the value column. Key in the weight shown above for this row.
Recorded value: 26.5 kg
